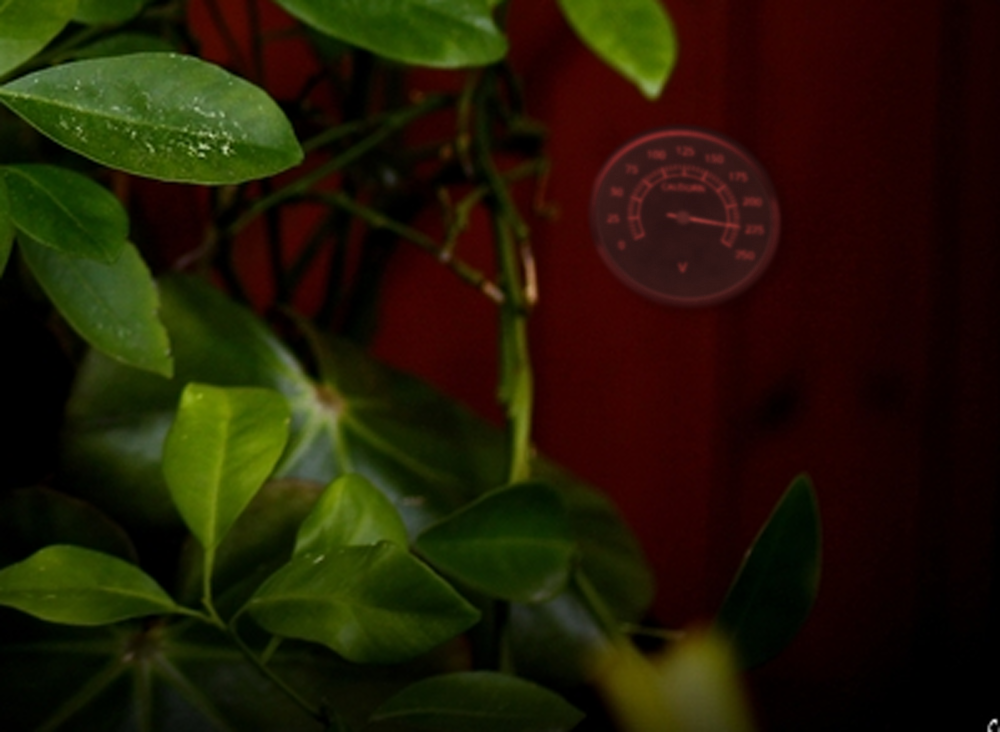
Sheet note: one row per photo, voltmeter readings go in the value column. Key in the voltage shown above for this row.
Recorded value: 225 V
